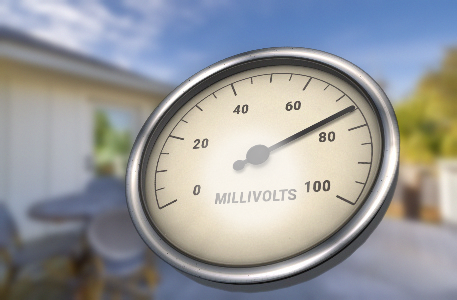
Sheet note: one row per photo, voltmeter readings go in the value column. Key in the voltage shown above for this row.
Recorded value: 75 mV
